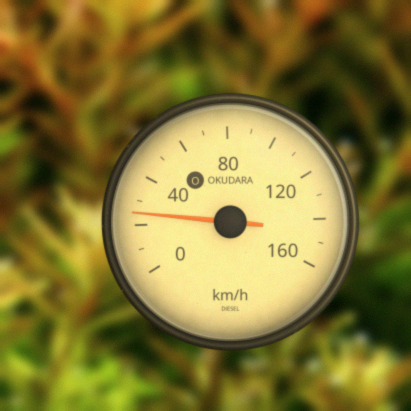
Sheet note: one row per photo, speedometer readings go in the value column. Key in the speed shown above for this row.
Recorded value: 25 km/h
